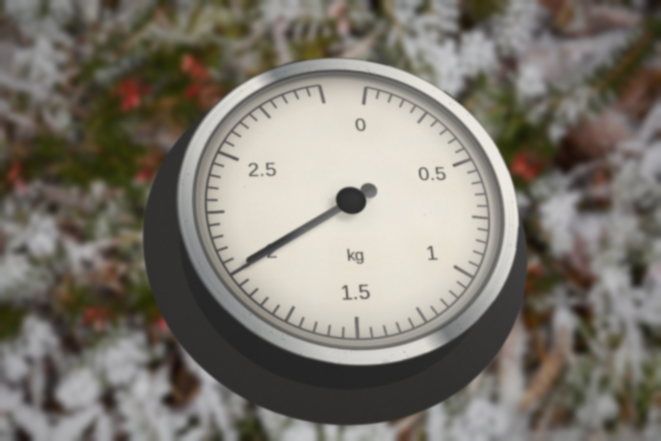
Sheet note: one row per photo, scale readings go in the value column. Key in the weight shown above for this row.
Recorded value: 2 kg
